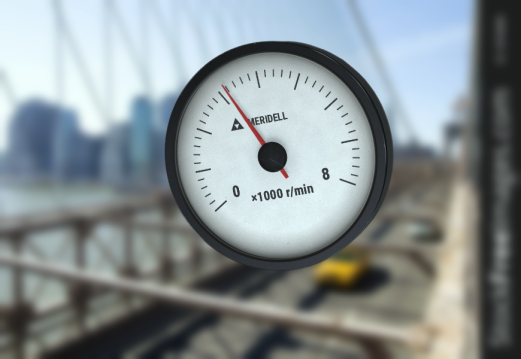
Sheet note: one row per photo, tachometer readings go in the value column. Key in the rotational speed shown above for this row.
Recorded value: 3200 rpm
